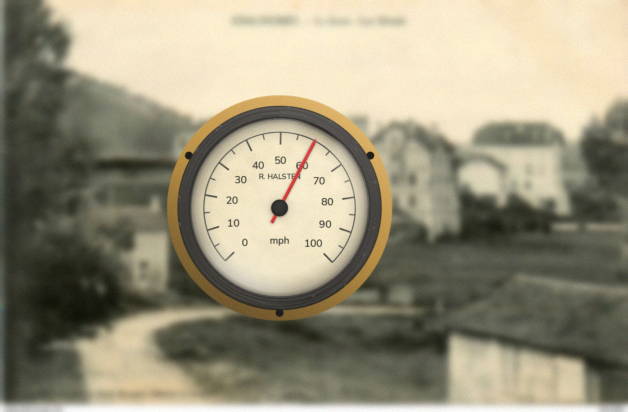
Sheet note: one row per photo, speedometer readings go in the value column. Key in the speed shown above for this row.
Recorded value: 60 mph
